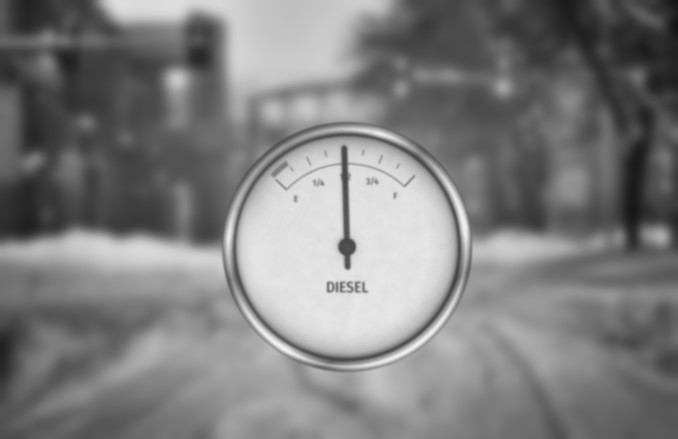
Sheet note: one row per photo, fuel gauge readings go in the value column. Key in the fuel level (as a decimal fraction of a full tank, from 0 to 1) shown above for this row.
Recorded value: 0.5
